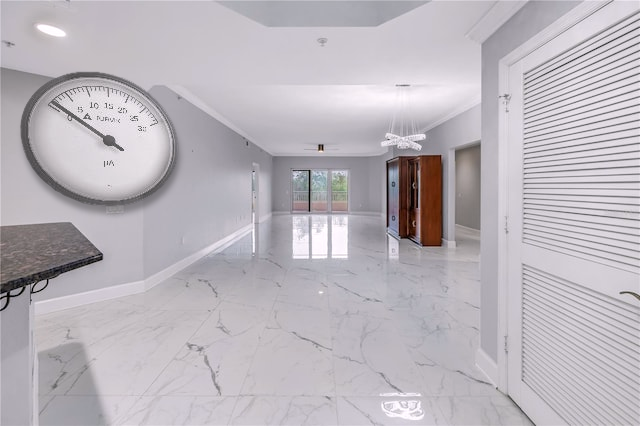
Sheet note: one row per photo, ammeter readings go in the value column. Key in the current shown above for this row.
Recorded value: 1 µA
